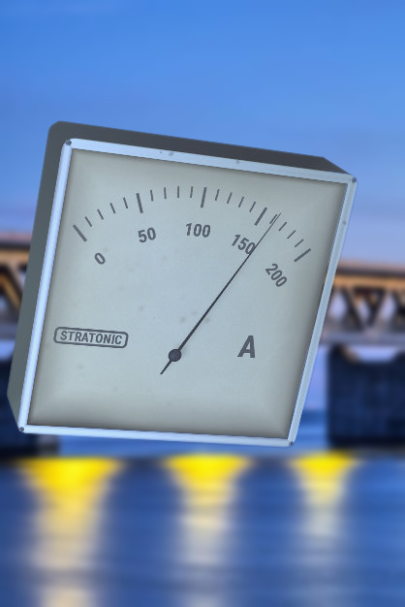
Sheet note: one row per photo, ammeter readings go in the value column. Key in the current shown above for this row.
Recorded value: 160 A
